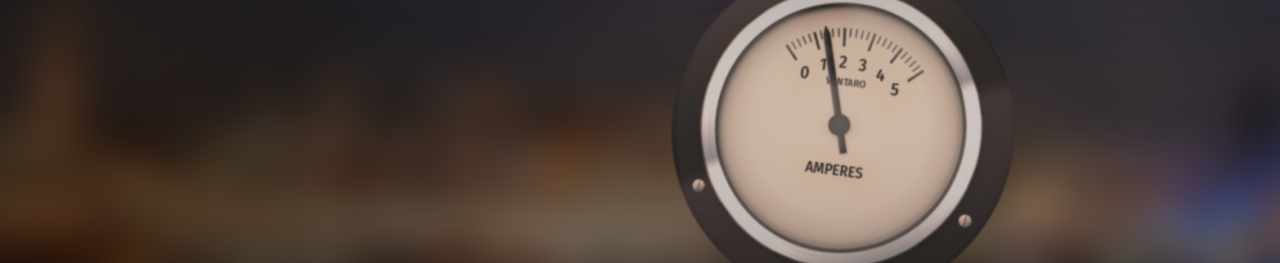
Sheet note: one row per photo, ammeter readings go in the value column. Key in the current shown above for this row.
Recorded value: 1.4 A
